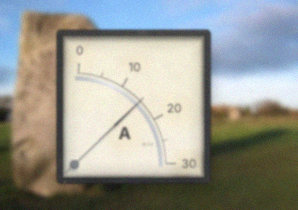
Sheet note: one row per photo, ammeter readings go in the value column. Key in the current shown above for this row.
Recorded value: 15 A
